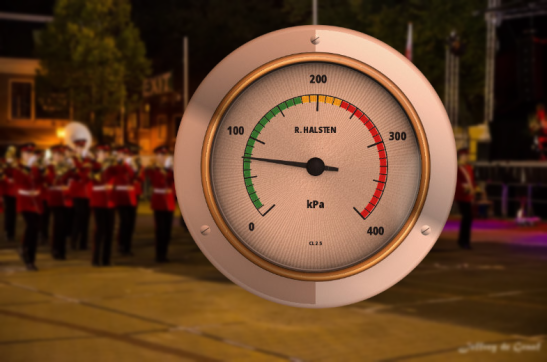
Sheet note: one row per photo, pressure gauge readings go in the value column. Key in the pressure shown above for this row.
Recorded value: 75 kPa
